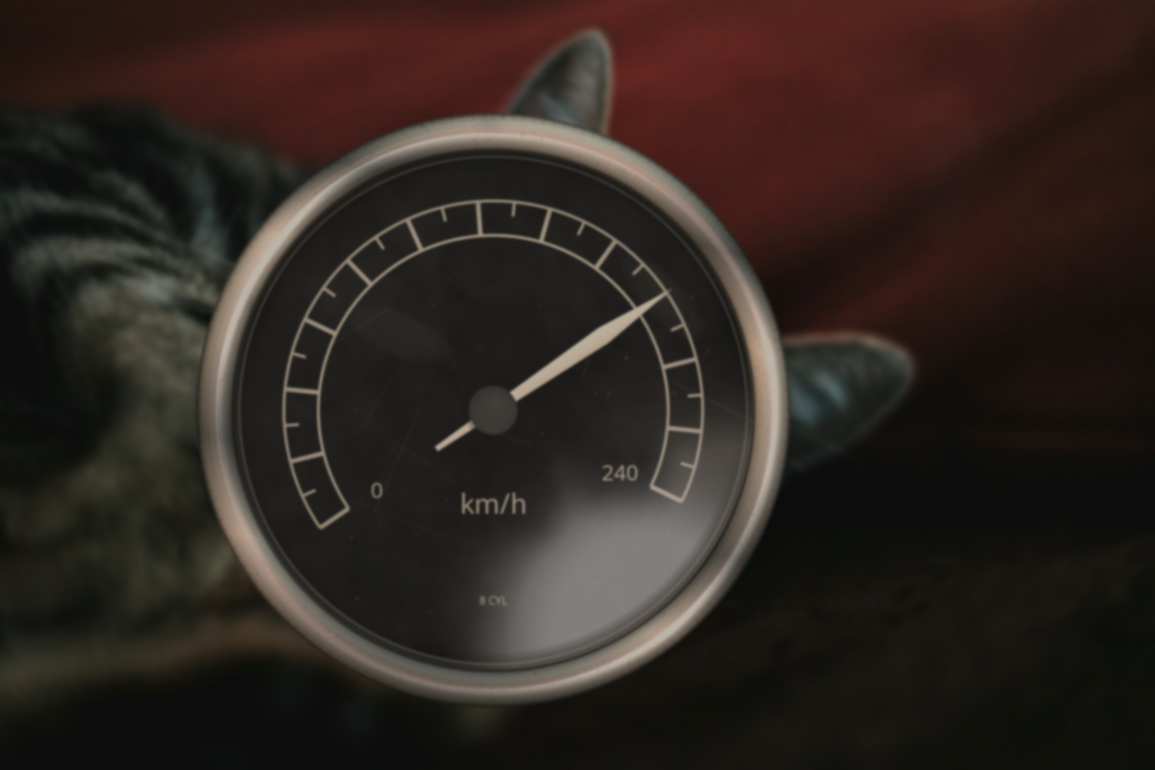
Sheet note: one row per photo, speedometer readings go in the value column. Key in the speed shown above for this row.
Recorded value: 180 km/h
